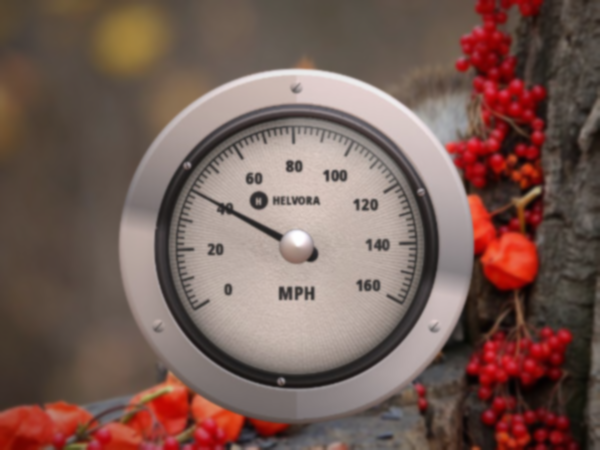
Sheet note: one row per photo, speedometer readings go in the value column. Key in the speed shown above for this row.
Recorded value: 40 mph
